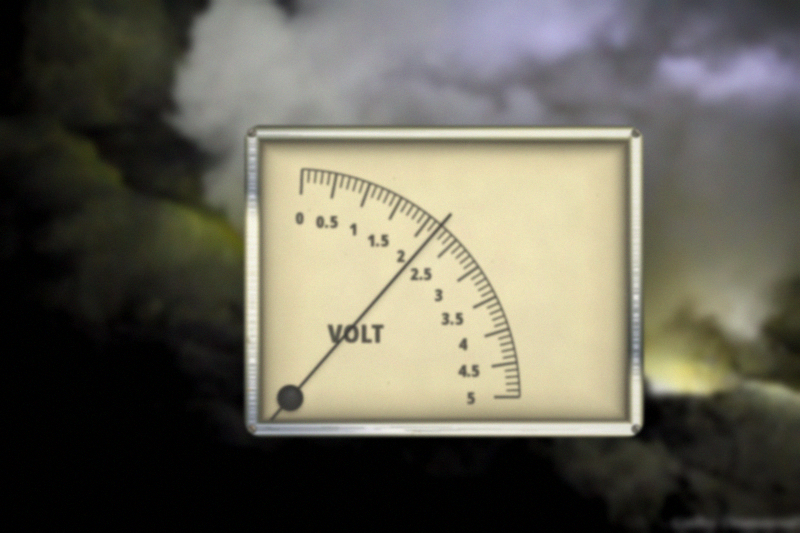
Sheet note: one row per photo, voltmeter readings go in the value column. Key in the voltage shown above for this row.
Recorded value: 2.2 V
